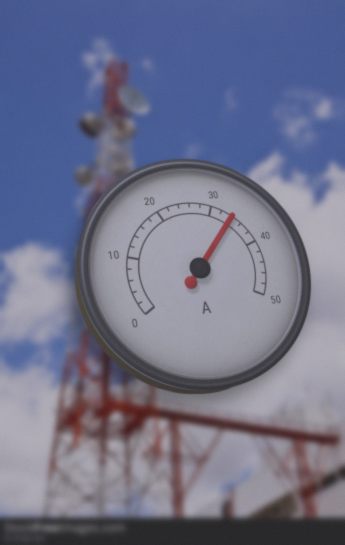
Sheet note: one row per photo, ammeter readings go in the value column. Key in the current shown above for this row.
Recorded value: 34 A
